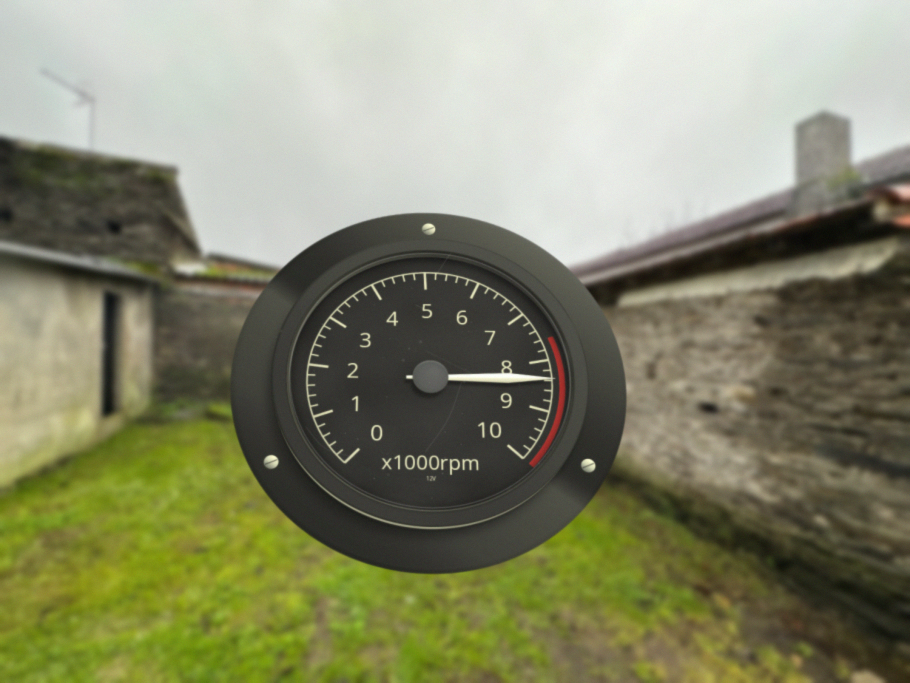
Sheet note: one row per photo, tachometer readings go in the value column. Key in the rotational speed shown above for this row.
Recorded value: 8400 rpm
